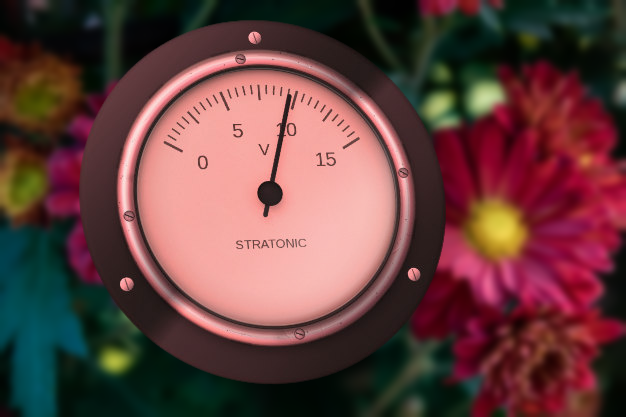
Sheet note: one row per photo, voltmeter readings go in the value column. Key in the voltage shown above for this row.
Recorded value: 9.5 V
